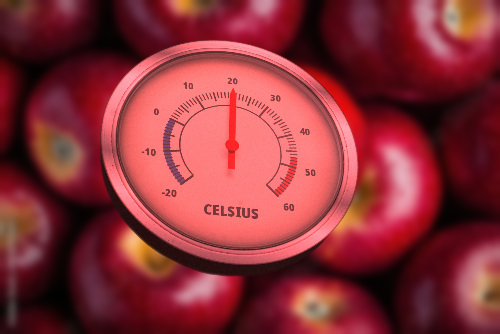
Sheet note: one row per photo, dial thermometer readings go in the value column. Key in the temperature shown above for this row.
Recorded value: 20 °C
